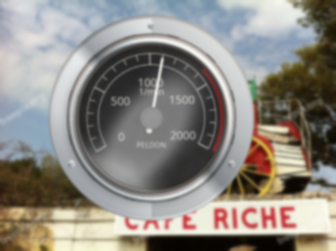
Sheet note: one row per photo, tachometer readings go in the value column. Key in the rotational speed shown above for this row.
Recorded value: 1100 rpm
